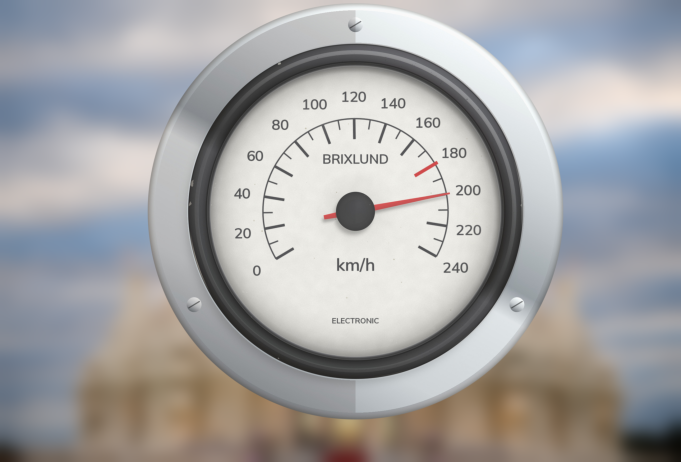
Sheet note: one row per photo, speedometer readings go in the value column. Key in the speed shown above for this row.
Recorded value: 200 km/h
